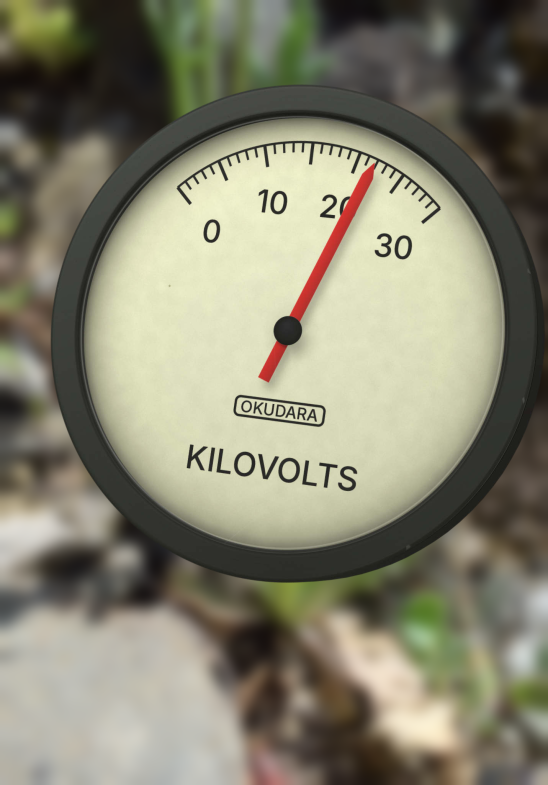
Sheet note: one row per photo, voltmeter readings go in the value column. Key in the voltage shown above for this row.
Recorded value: 22 kV
